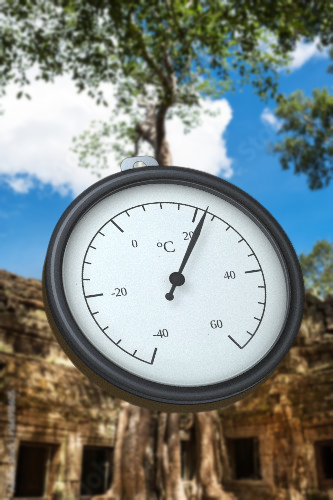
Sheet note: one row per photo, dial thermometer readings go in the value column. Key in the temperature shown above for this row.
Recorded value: 22 °C
